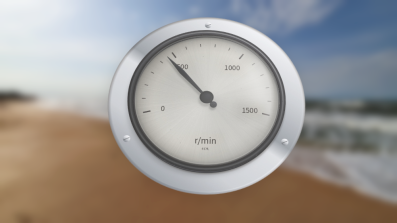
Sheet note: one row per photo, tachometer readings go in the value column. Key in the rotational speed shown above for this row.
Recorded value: 450 rpm
